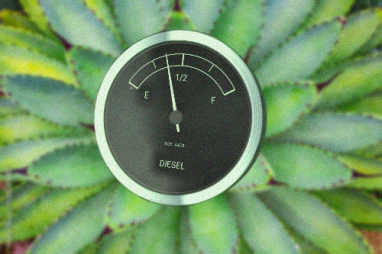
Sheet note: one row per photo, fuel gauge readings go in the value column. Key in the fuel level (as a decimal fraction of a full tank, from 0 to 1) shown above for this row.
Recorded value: 0.375
